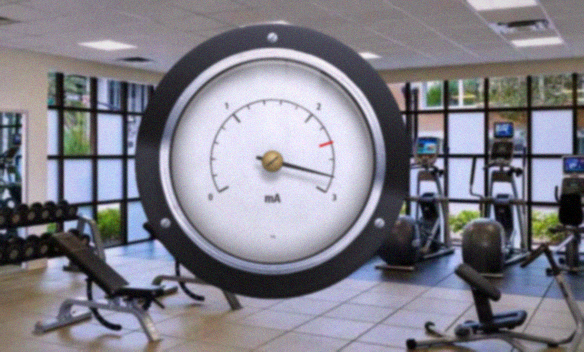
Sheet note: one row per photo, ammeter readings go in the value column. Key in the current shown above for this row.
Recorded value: 2.8 mA
